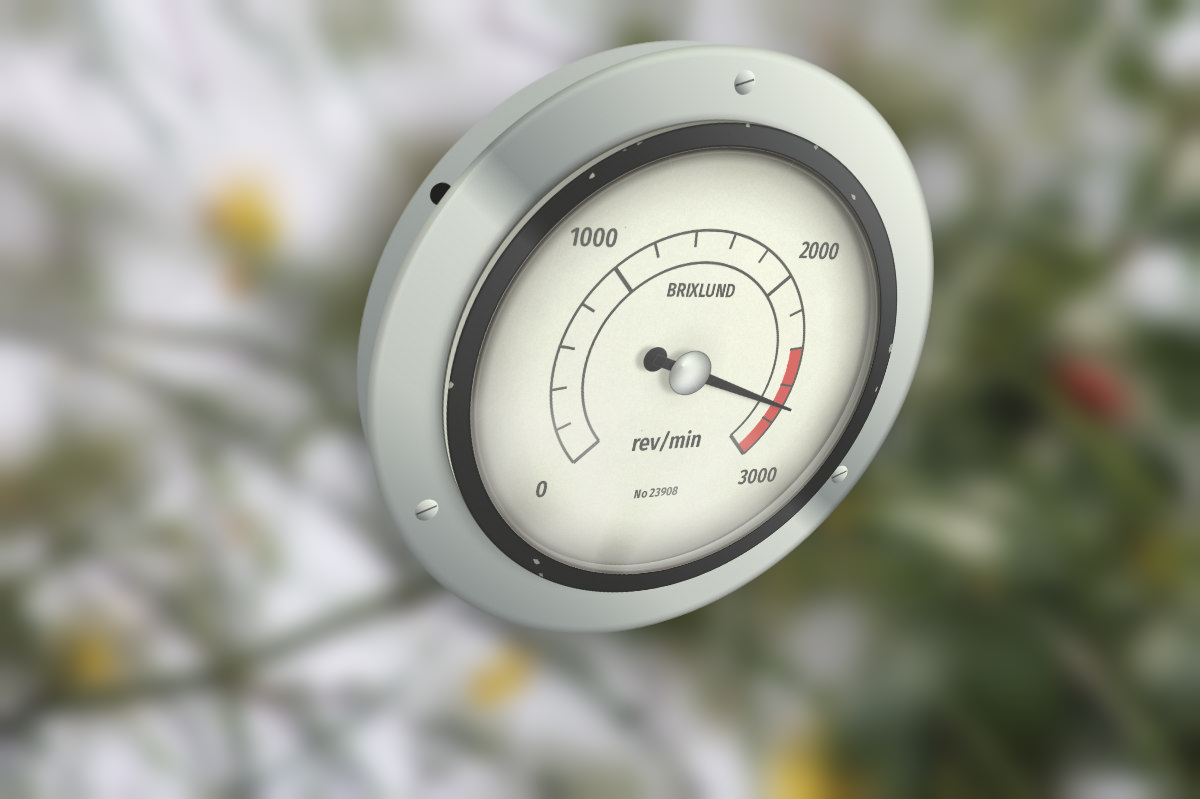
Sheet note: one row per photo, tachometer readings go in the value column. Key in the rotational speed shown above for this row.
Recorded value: 2700 rpm
